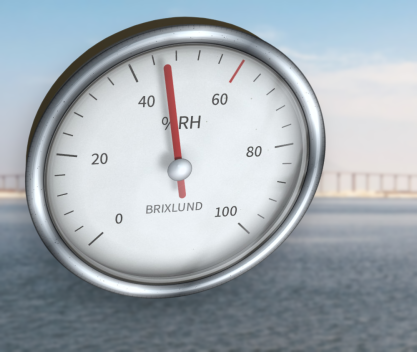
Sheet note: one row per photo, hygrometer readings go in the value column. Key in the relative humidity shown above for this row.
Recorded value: 46 %
